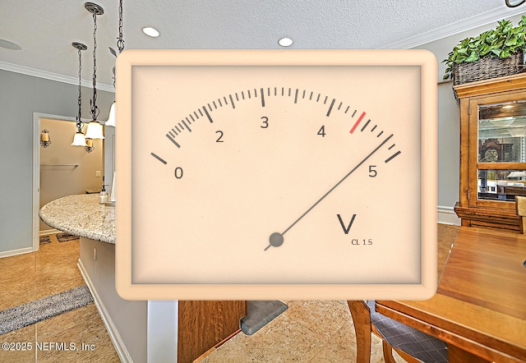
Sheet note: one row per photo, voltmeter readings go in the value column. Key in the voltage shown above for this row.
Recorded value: 4.8 V
